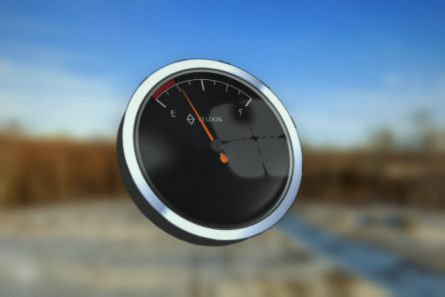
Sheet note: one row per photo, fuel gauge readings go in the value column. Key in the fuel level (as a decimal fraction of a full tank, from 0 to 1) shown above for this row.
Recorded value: 0.25
